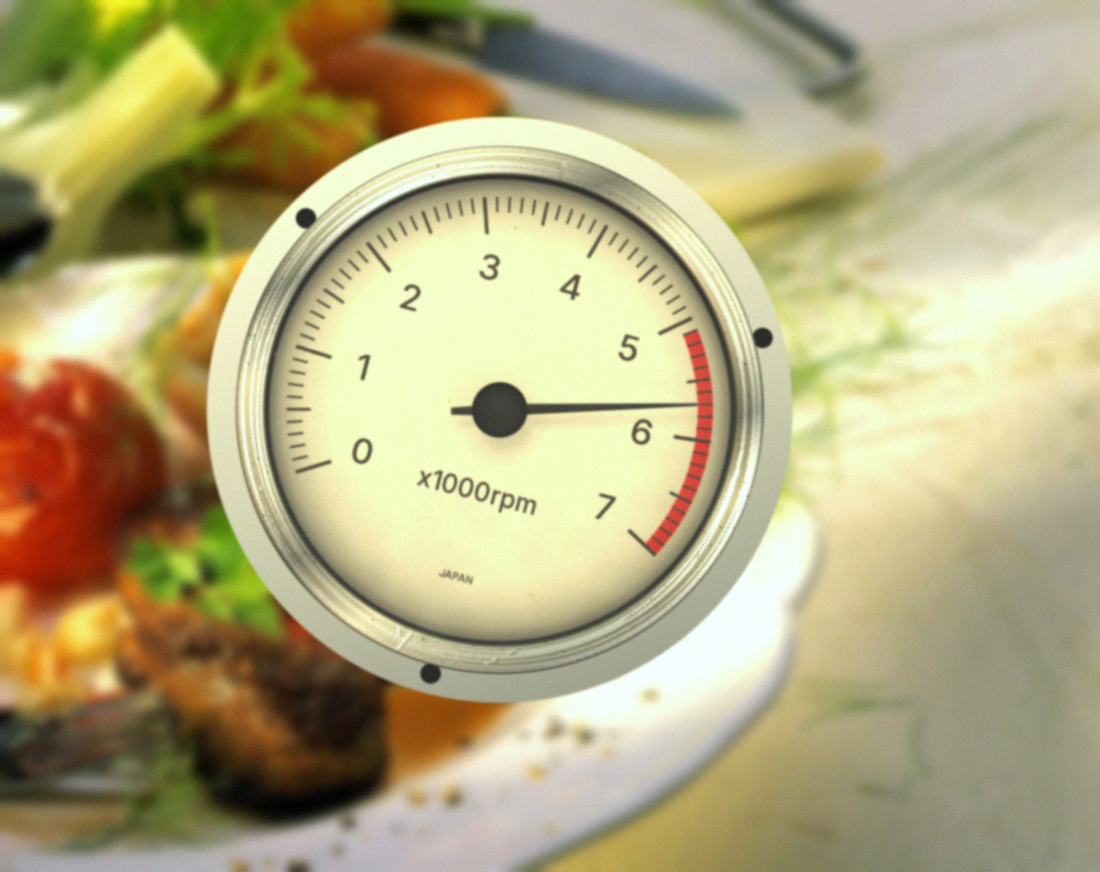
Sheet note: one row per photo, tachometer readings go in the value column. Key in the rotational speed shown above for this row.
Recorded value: 5700 rpm
